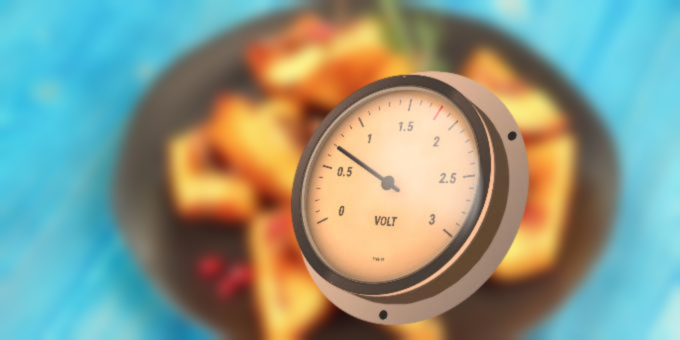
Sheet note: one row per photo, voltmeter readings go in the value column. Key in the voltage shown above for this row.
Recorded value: 0.7 V
